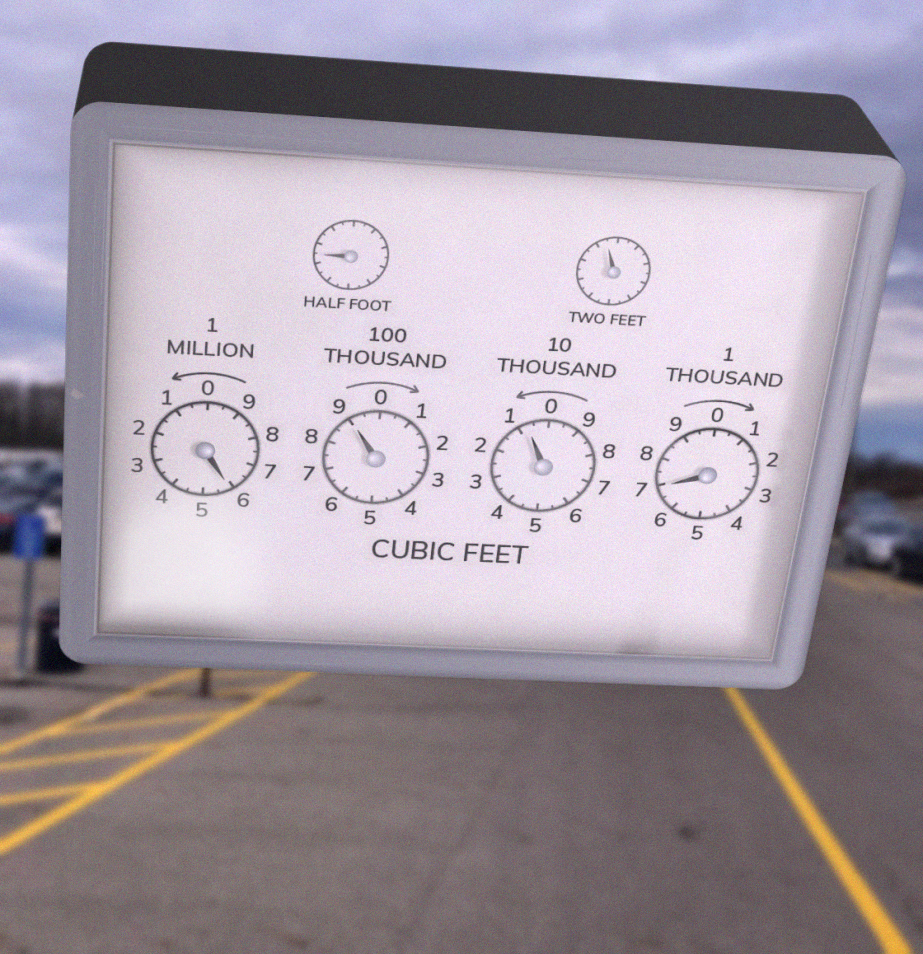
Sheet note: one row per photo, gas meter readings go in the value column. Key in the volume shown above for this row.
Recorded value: 590700 ft³
